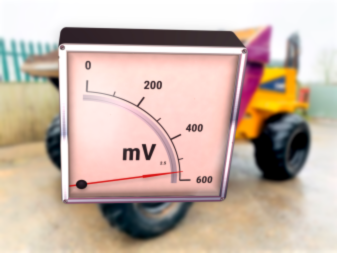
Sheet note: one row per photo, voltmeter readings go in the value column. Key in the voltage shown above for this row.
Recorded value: 550 mV
